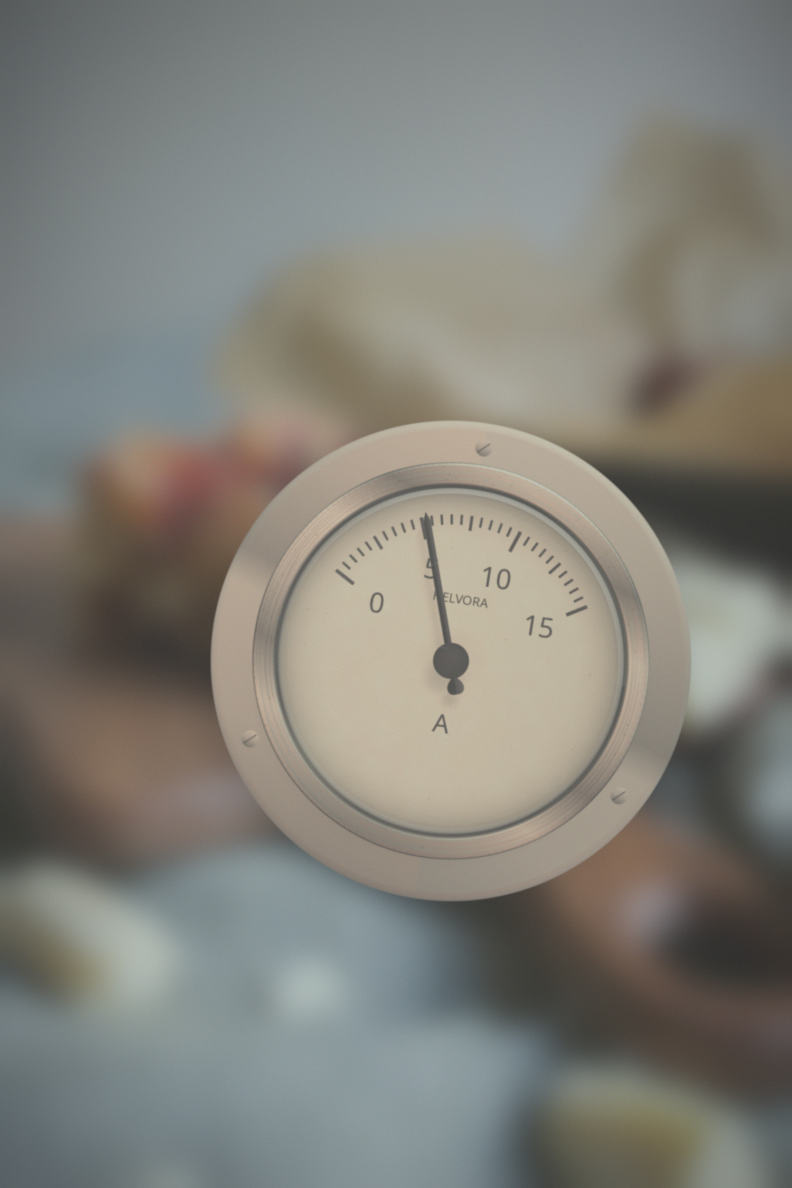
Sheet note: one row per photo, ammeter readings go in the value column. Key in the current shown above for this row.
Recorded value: 5.25 A
